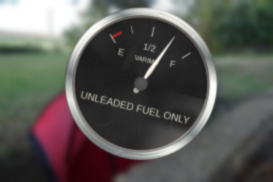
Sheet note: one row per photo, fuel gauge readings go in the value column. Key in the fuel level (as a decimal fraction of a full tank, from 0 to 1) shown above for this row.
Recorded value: 0.75
